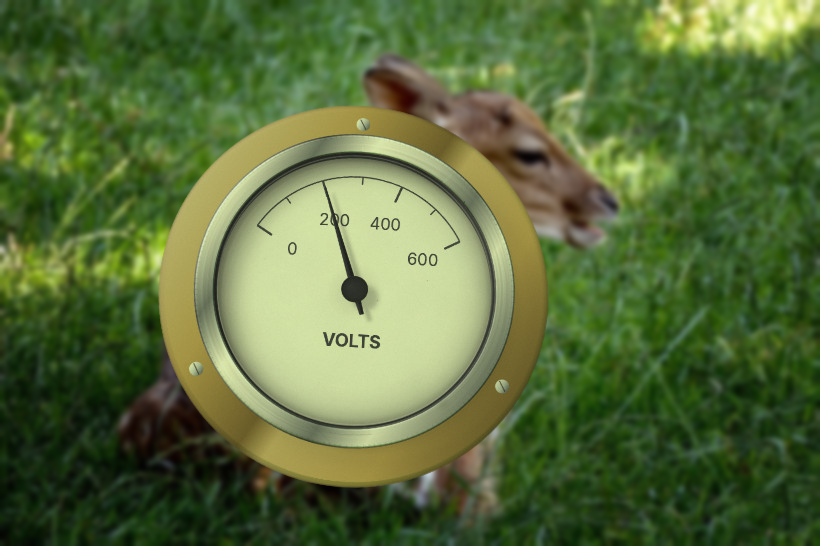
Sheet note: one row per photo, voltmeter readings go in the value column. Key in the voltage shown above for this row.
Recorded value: 200 V
